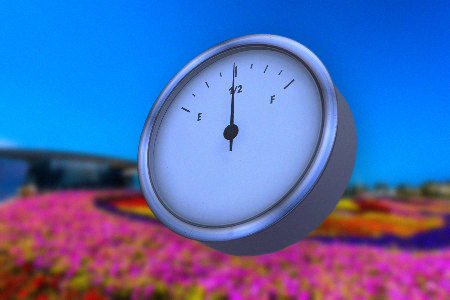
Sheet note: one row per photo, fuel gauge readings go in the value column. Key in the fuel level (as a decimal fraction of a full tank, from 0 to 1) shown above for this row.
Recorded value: 0.5
